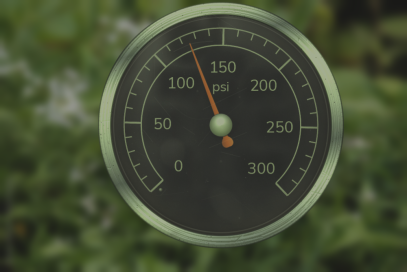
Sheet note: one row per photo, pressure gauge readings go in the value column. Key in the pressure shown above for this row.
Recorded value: 125 psi
